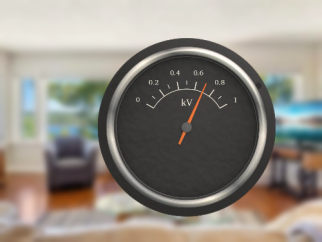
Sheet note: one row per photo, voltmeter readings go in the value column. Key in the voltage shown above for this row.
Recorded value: 0.7 kV
